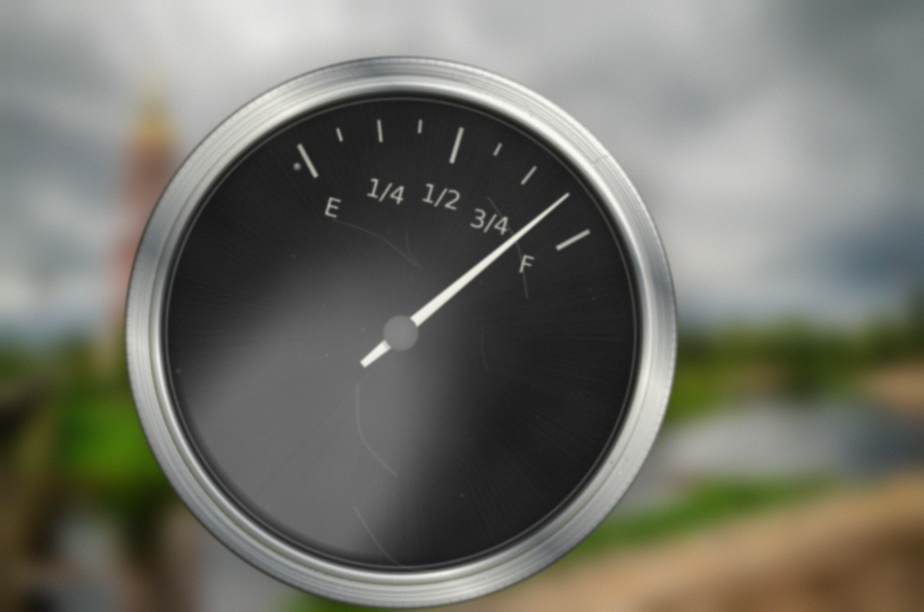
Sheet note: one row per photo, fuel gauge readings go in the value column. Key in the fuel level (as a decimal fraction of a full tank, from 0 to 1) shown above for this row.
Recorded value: 0.875
